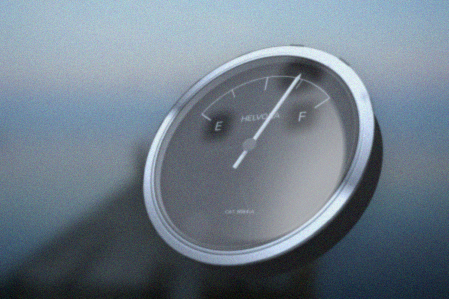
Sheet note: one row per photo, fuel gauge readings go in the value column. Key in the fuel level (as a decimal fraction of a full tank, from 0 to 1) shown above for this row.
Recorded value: 0.75
